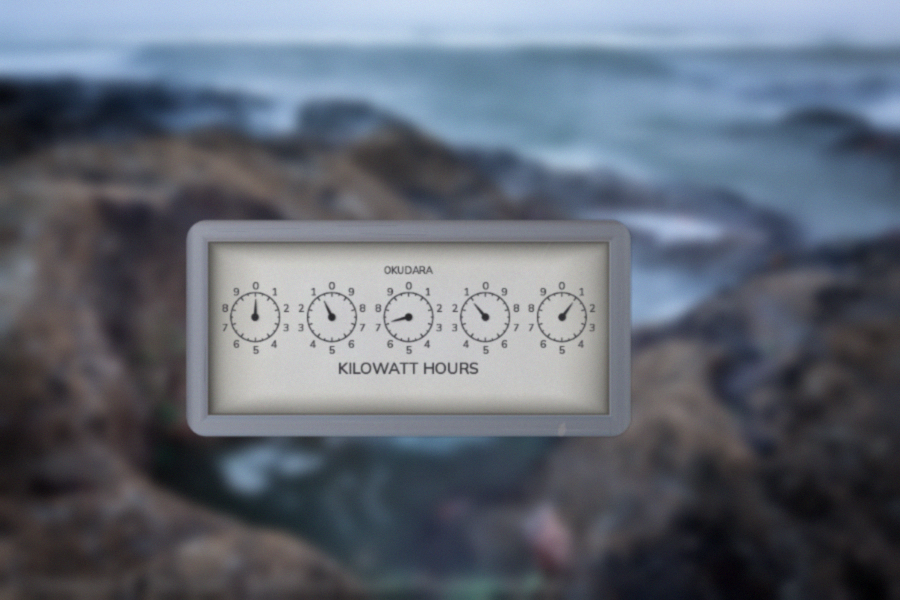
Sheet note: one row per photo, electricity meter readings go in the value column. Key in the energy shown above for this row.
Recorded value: 711 kWh
